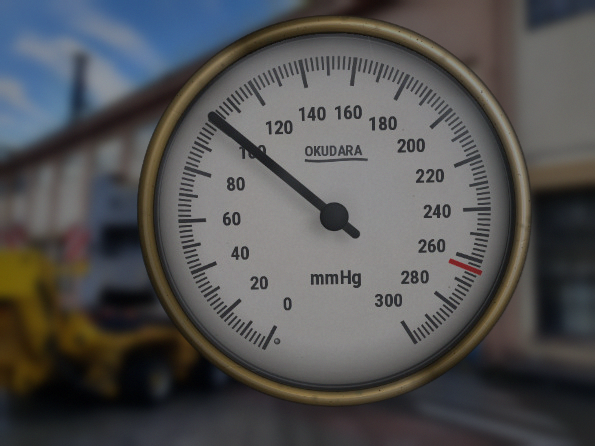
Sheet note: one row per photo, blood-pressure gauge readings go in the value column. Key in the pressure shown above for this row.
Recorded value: 102 mmHg
